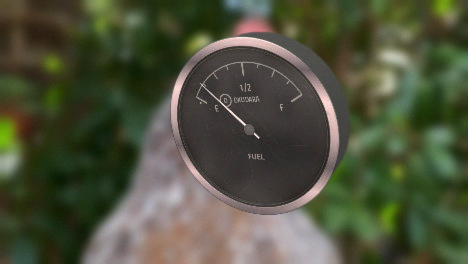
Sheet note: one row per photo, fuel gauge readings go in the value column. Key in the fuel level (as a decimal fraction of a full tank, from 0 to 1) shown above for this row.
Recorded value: 0.125
